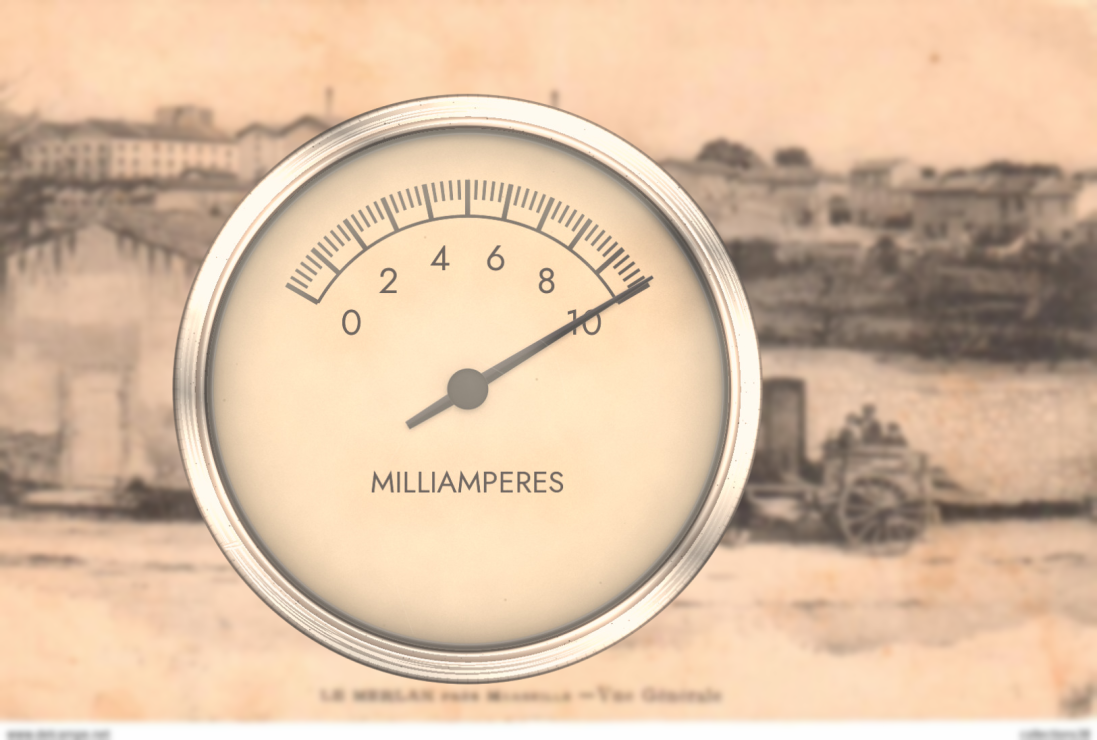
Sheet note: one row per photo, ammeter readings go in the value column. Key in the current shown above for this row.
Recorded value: 9.9 mA
